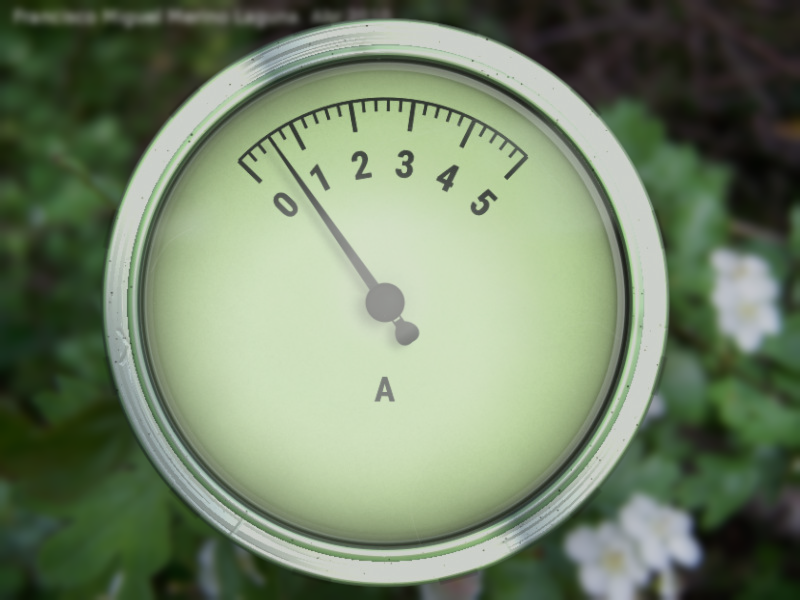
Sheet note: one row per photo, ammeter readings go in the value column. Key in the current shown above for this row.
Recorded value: 0.6 A
